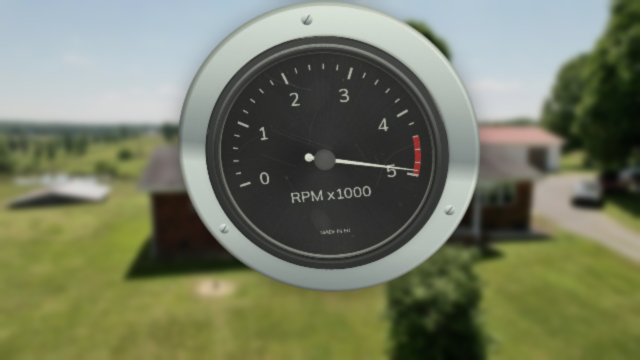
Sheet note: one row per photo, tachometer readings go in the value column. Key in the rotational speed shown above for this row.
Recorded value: 4900 rpm
